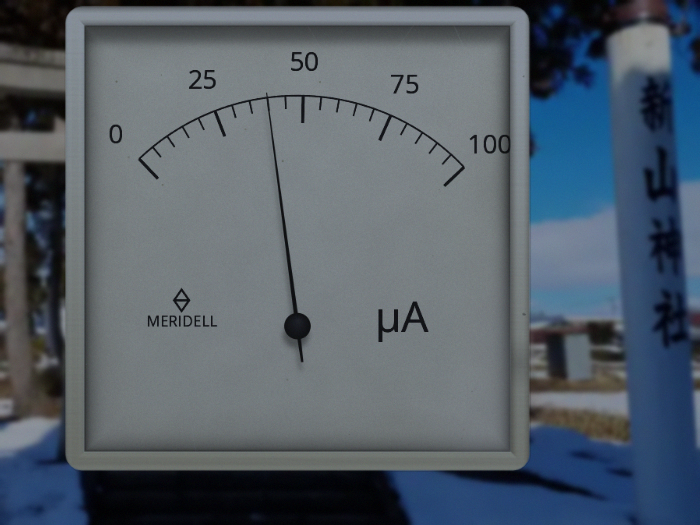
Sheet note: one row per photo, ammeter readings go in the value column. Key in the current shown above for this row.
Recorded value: 40 µA
